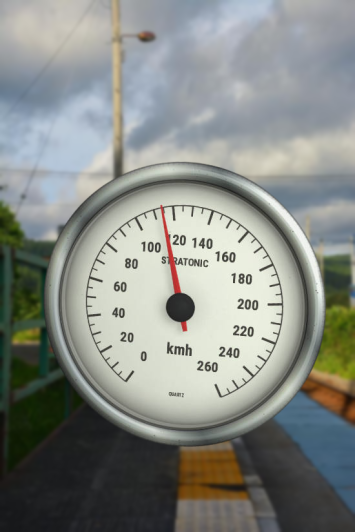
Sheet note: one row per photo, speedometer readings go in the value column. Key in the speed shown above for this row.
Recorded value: 115 km/h
